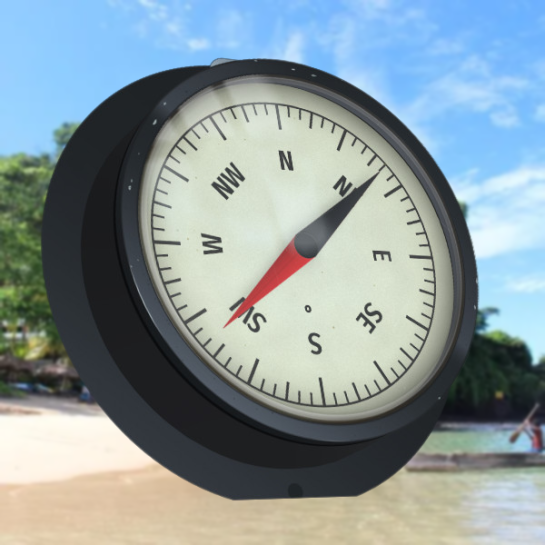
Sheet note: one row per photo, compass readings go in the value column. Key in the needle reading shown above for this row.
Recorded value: 230 °
